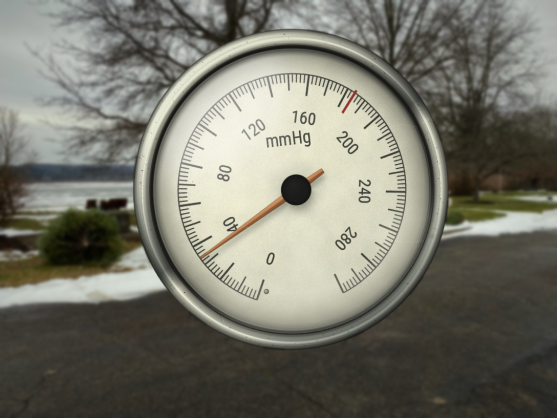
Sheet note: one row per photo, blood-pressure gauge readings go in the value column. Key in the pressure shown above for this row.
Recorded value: 34 mmHg
